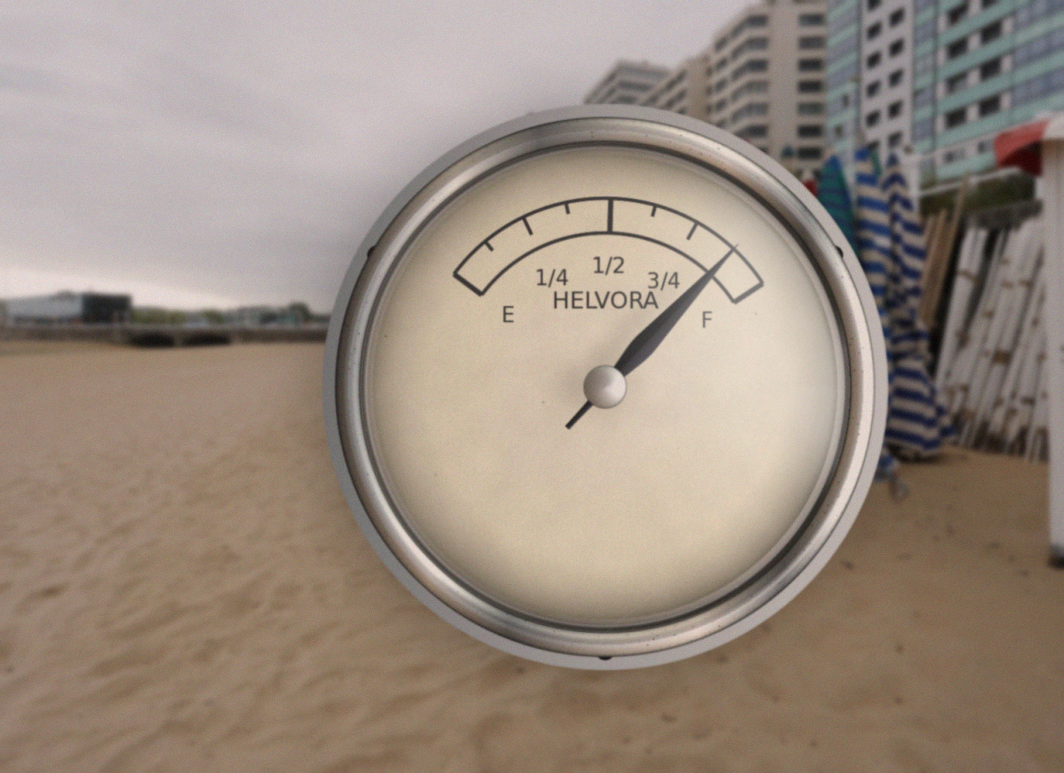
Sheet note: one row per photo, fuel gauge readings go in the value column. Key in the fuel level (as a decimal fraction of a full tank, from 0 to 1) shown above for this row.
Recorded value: 0.875
